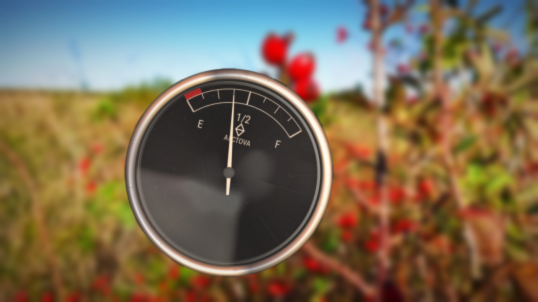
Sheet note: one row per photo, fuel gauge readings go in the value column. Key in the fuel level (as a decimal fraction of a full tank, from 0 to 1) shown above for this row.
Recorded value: 0.375
